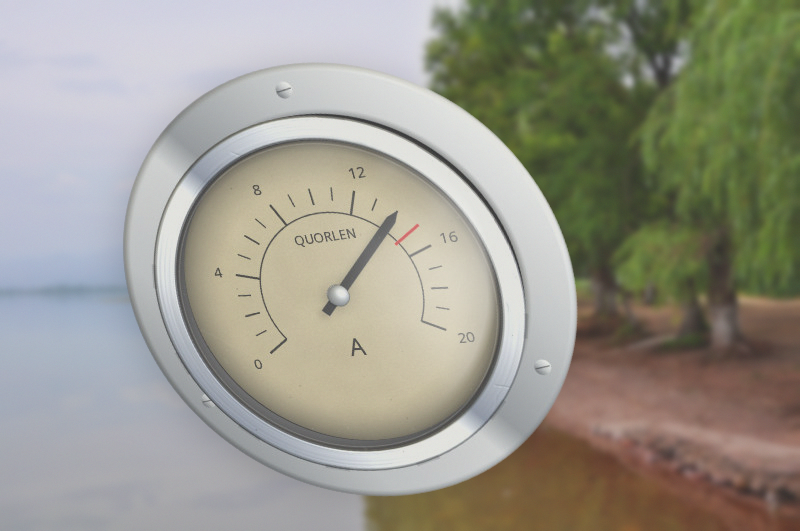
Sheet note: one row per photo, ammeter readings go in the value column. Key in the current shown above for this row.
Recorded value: 14 A
